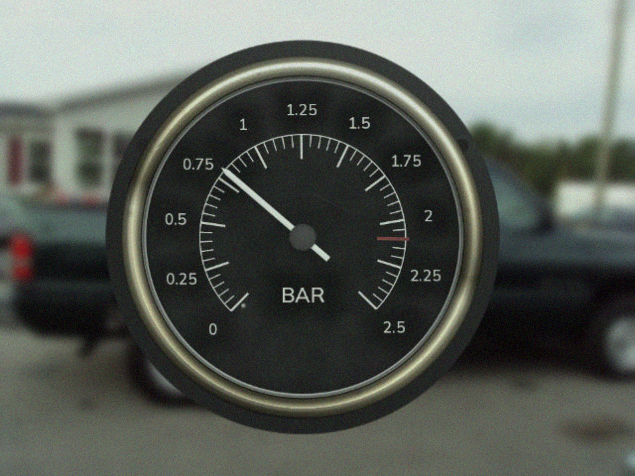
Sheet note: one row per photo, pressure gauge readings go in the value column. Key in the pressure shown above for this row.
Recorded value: 0.8 bar
